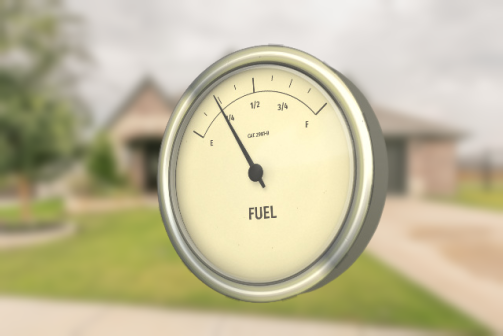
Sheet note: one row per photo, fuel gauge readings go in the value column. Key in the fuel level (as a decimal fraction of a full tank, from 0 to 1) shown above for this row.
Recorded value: 0.25
